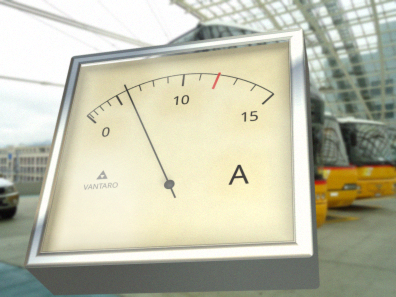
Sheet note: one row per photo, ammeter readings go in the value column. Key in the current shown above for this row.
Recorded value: 6 A
